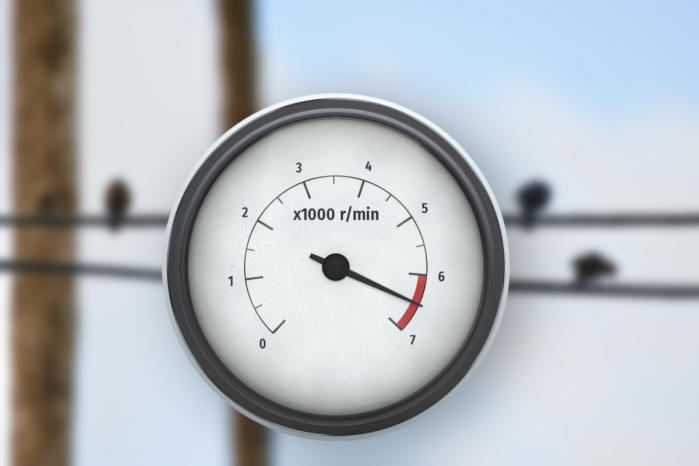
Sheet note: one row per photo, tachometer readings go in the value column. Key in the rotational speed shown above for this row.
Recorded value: 6500 rpm
